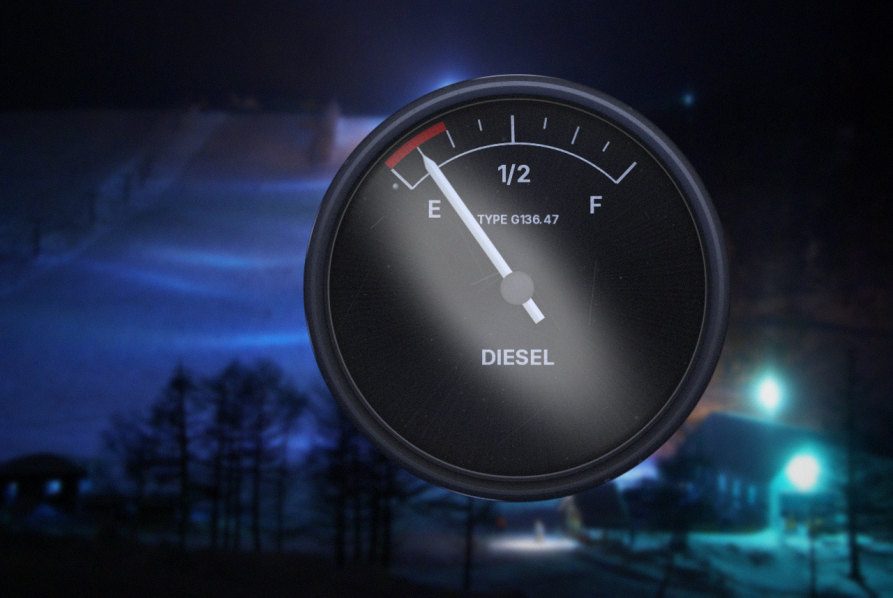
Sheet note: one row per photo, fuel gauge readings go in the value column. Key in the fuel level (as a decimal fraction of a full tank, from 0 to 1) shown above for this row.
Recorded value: 0.125
